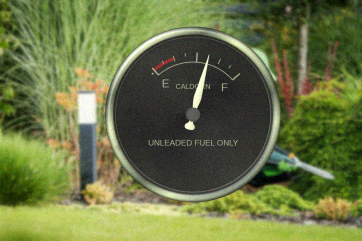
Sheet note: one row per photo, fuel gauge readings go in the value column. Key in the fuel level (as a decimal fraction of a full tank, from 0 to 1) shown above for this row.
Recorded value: 0.625
